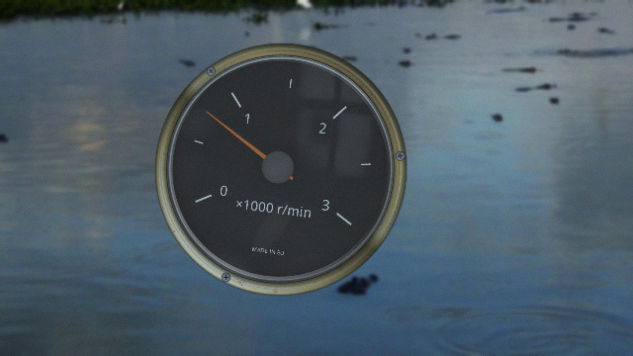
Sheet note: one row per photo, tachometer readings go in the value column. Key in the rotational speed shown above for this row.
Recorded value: 750 rpm
